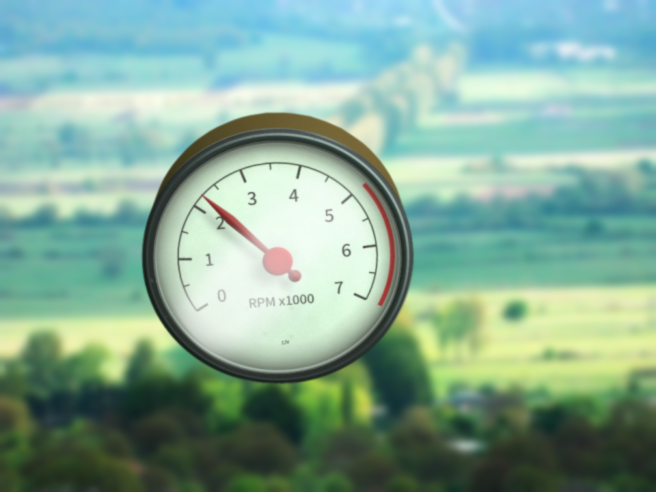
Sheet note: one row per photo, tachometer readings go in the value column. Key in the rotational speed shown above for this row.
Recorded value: 2250 rpm
